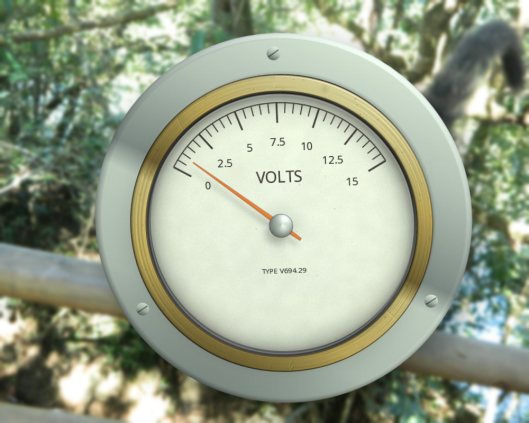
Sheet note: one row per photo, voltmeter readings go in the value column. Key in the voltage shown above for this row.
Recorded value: 1 V
